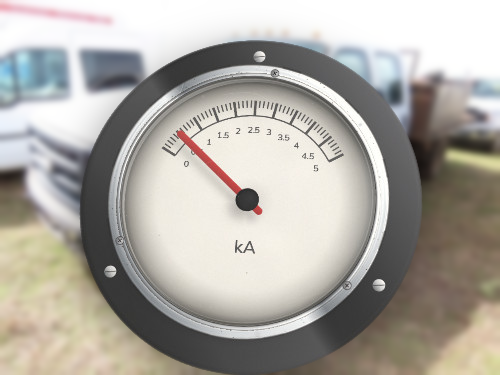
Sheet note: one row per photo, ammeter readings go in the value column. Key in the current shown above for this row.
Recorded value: 0.5 kA
